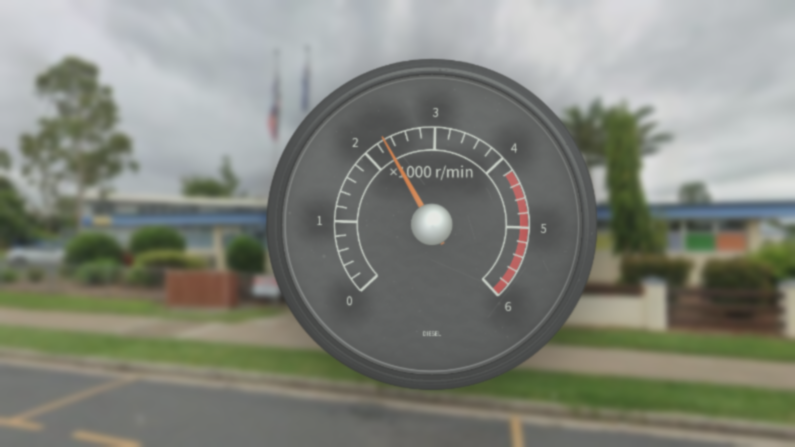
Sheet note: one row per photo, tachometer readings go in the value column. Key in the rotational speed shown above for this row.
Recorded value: 2300 rpm
